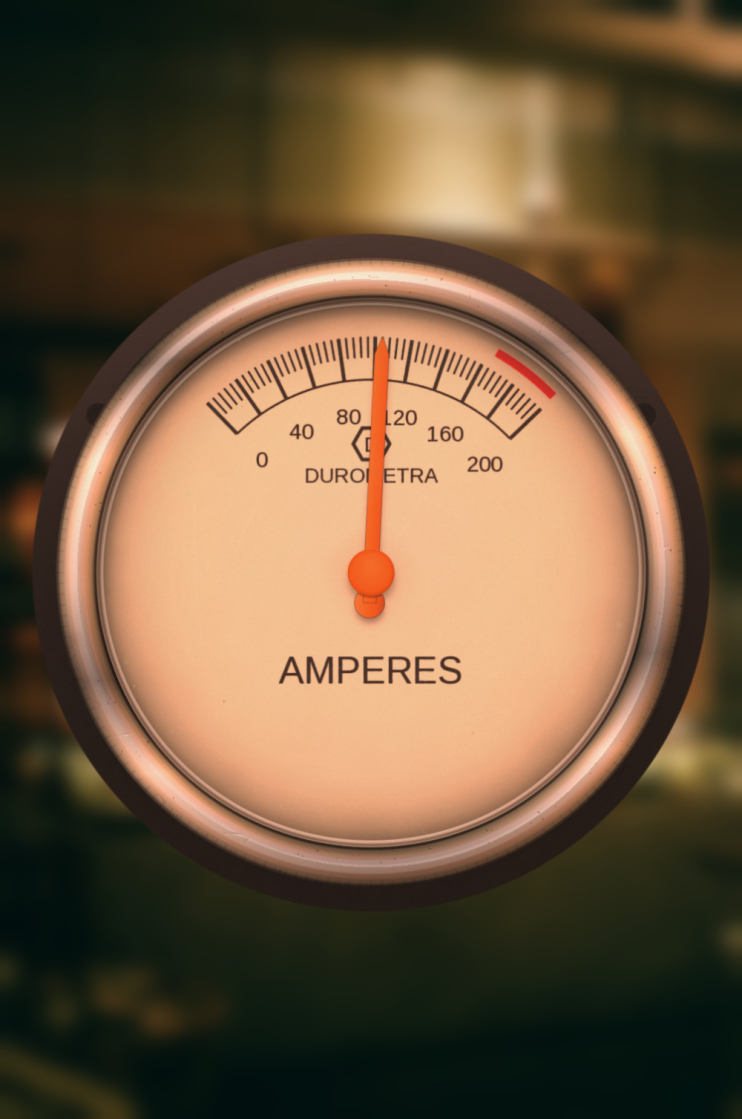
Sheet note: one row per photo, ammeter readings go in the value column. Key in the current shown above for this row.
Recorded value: 104 A
